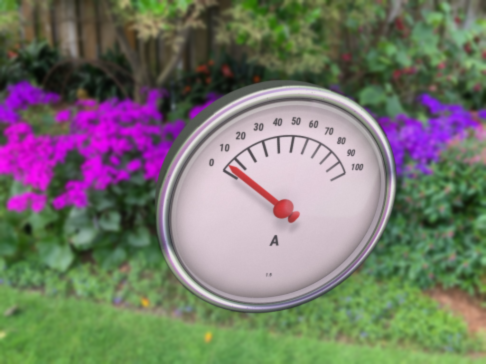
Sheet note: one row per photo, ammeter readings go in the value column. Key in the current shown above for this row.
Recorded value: 5 A
